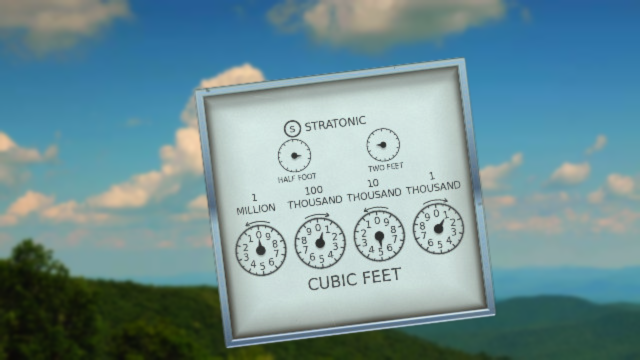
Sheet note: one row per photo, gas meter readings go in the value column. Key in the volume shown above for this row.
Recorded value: 5100 ft³
